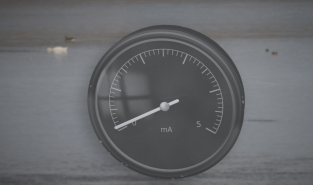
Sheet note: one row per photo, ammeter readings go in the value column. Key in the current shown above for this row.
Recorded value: 0.1 mA
